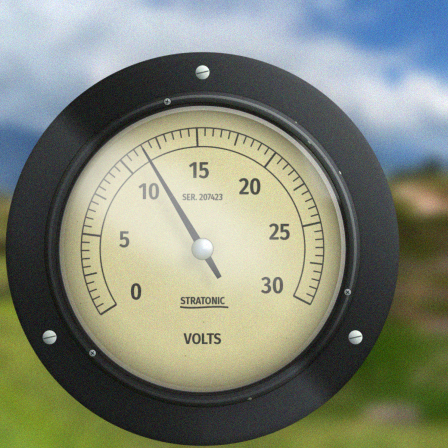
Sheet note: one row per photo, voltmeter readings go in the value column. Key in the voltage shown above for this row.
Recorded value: 11.5 V
